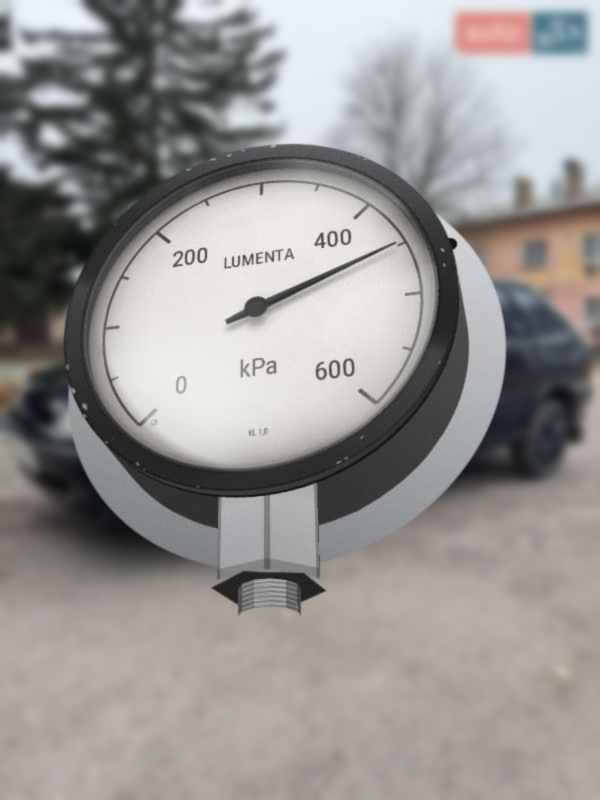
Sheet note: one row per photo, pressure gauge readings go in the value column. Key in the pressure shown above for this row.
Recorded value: 450 kPa
